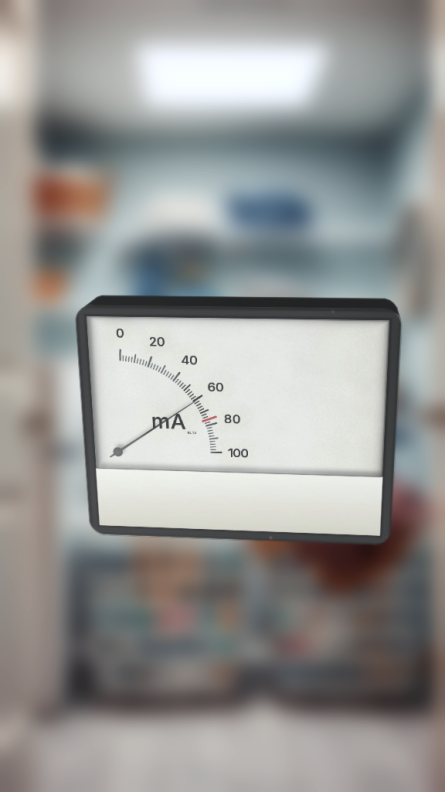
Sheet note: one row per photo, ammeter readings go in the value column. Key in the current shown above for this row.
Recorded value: 60 mA
